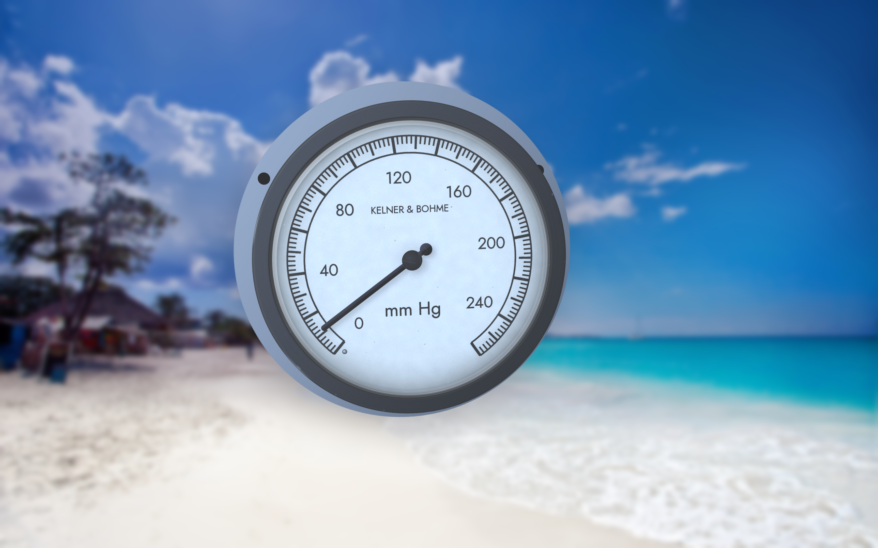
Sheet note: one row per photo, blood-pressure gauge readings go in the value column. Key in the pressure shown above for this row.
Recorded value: 12 mmHg
